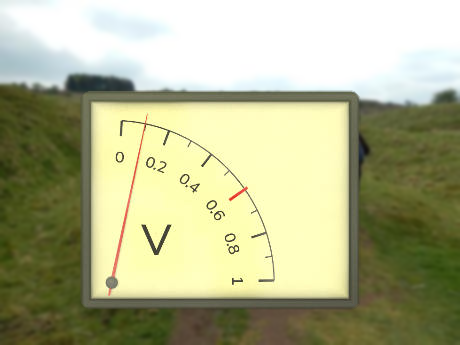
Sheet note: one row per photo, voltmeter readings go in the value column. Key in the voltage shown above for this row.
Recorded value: 0.1 V
